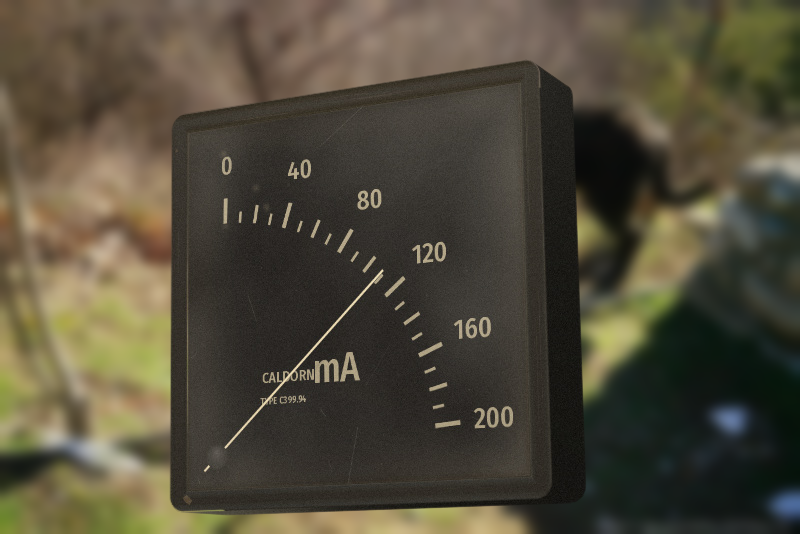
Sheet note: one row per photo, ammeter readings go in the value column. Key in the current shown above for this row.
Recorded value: 110 mA
